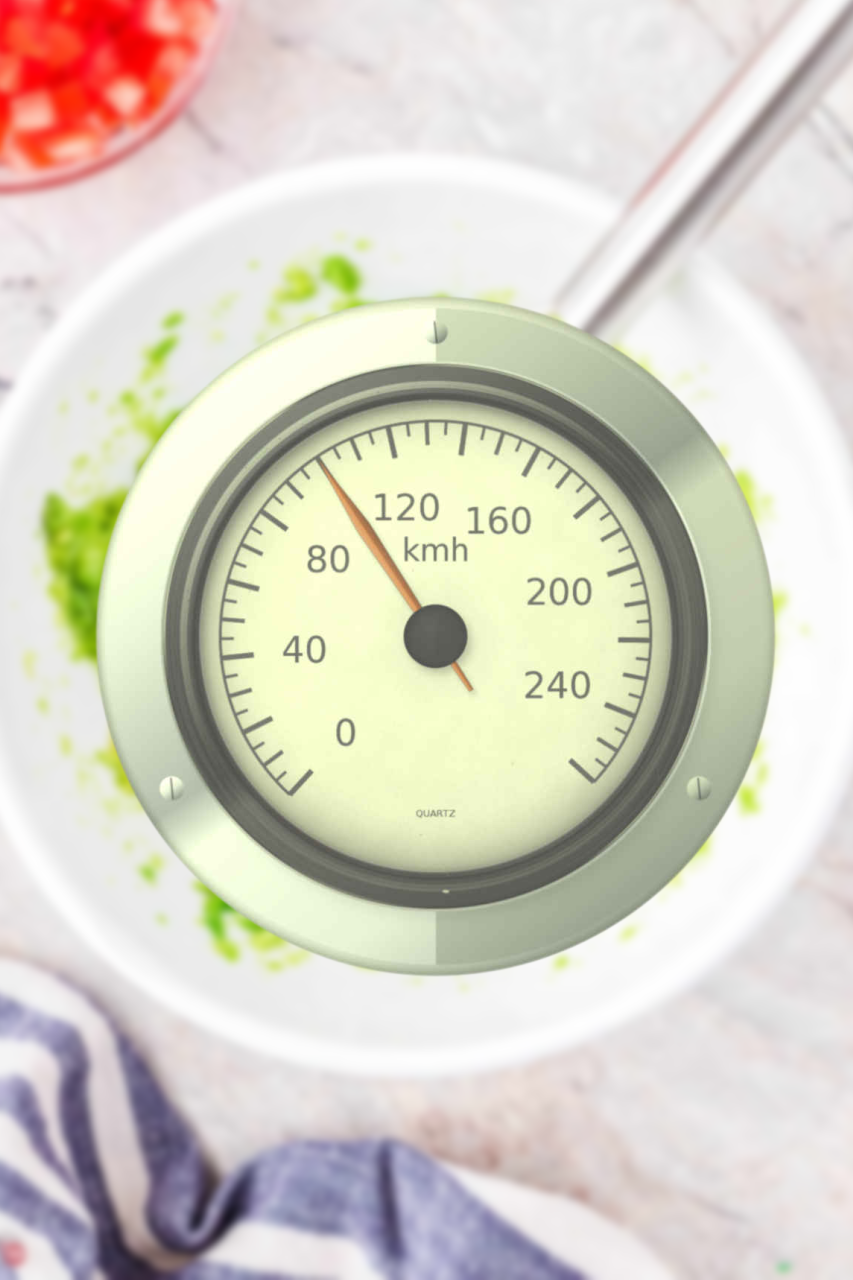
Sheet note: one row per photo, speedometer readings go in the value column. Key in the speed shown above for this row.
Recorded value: 100 km/h
